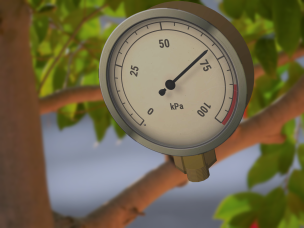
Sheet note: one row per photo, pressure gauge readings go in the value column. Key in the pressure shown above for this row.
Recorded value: 70 kPa
